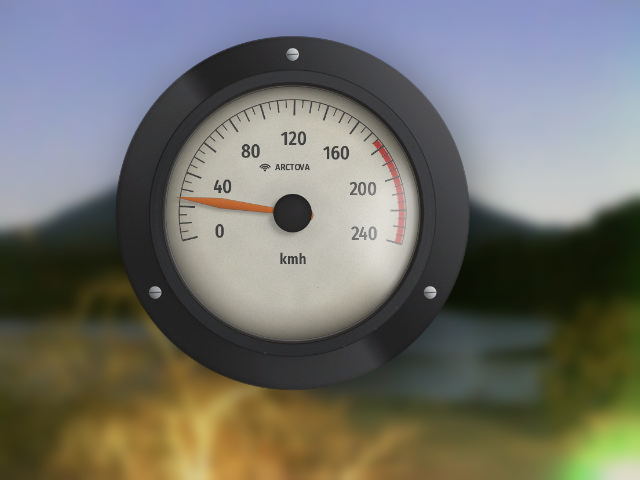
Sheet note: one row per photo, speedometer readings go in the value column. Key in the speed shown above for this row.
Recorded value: 25 km/h
